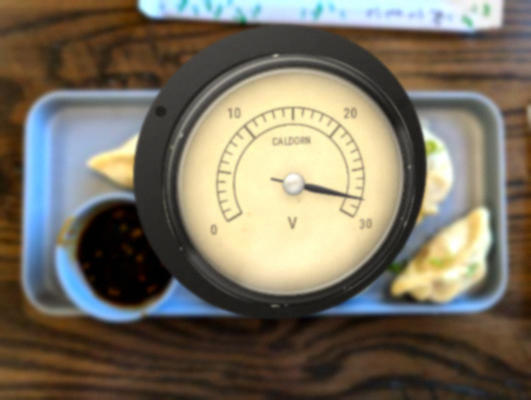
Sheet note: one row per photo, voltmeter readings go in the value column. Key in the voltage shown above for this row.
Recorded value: 28 V
